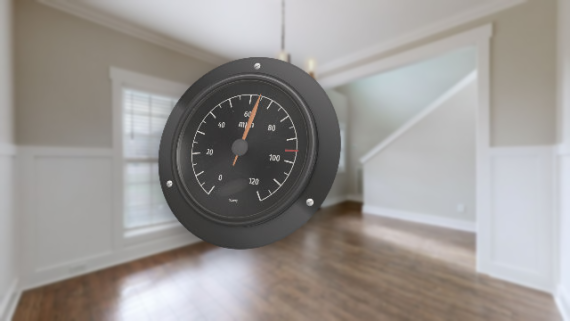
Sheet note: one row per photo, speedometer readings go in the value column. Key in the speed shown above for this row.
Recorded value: 65 mph
